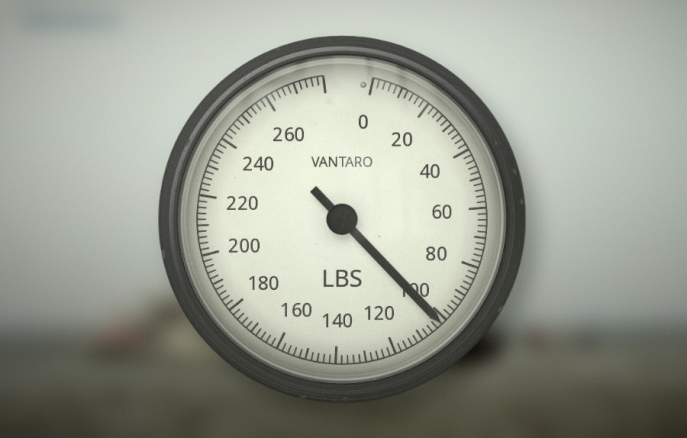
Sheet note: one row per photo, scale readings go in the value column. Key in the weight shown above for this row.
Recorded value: 102 lb
